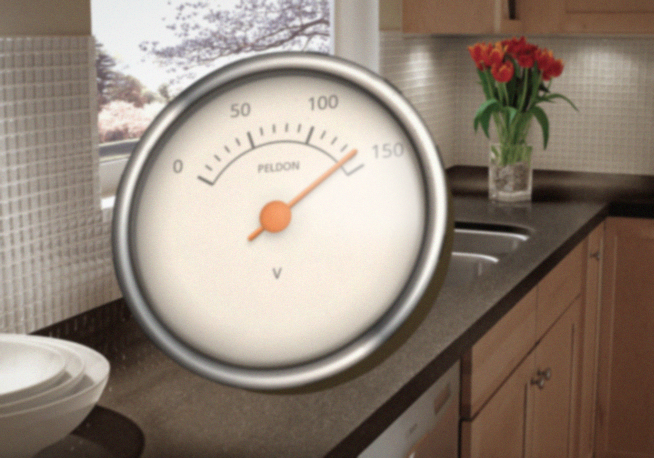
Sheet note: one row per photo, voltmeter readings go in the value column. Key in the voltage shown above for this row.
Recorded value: 140 V
